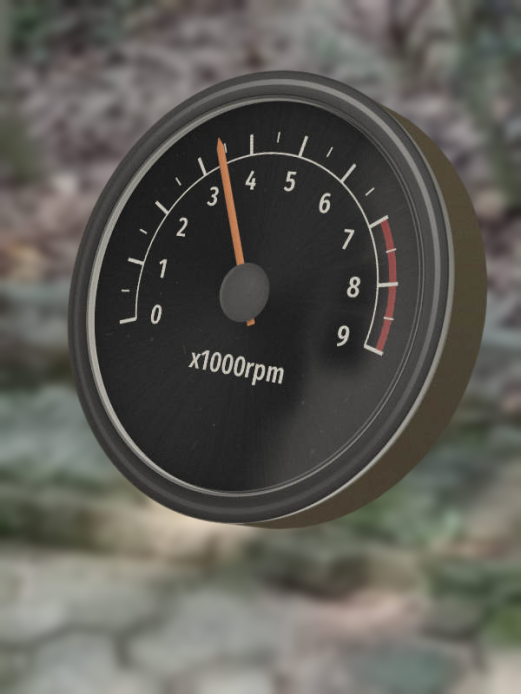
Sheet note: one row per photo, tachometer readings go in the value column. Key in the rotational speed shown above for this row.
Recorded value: 3500 rpm
